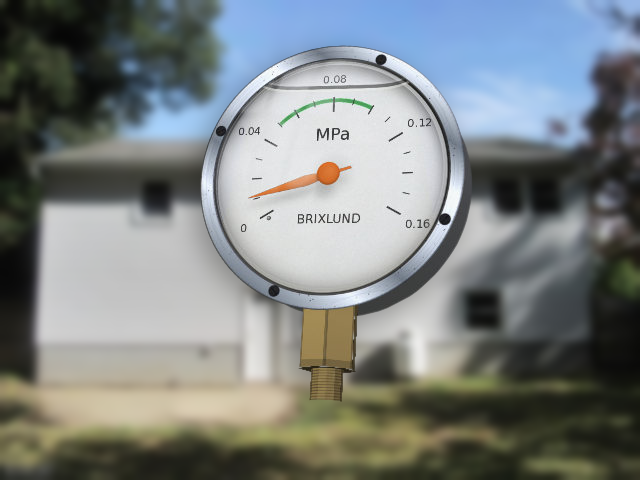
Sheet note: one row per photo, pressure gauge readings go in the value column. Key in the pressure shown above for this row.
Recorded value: 0.01 MPa
